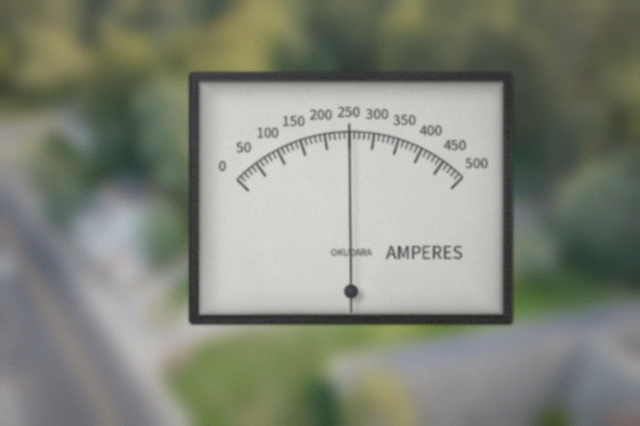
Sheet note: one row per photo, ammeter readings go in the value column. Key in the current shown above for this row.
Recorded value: 250 A
